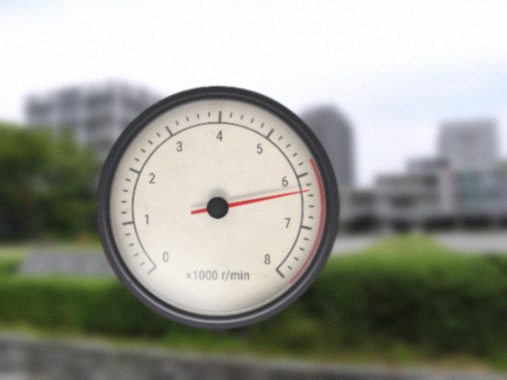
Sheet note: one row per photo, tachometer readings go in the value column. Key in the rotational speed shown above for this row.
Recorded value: 6300 rpm
